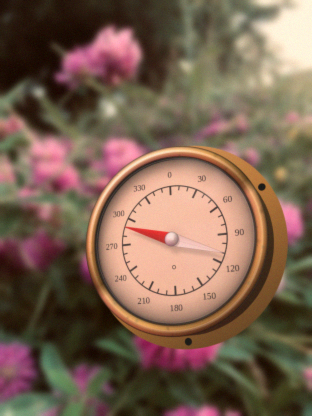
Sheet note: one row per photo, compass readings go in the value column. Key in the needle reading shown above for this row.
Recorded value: 290 °
